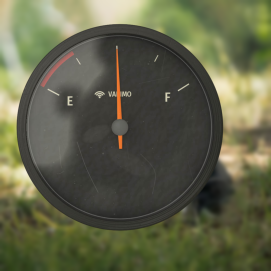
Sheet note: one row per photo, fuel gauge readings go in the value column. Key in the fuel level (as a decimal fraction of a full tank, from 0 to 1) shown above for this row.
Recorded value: 0.5
